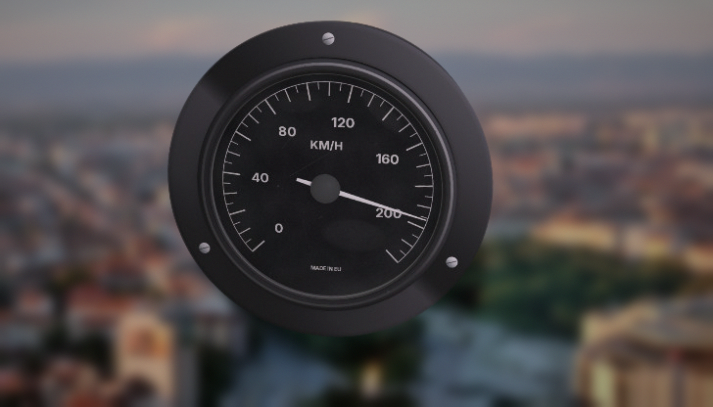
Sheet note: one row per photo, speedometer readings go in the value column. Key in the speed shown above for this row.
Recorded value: 195 km/h
